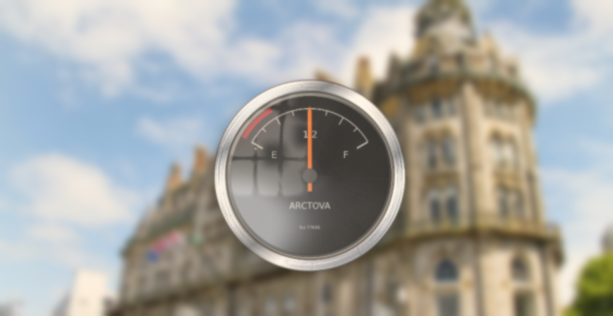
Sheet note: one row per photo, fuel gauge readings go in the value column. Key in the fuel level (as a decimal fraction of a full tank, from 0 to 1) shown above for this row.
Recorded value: 0.5
